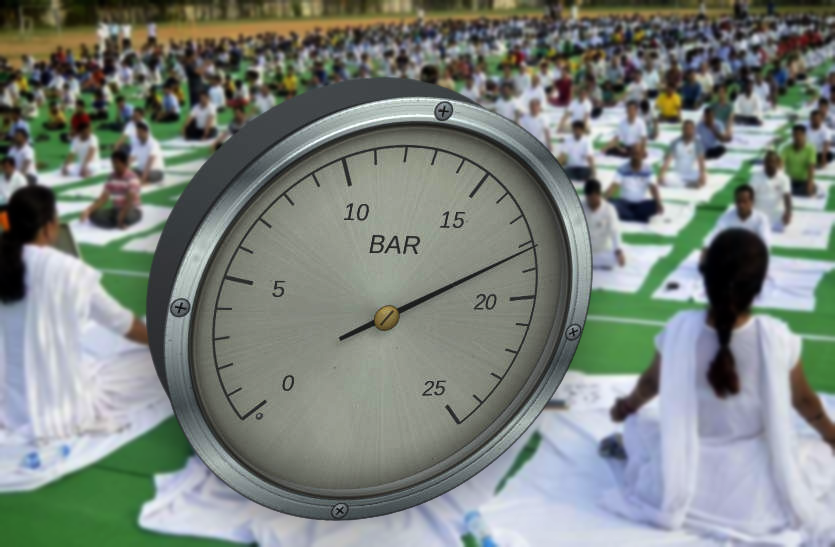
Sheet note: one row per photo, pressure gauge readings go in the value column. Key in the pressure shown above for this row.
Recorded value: 18 bar
